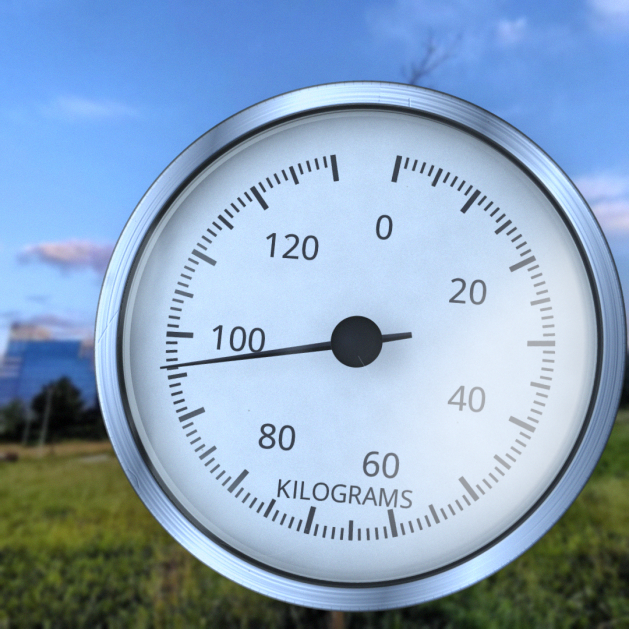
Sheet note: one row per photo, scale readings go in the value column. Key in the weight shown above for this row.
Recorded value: 96 kg
